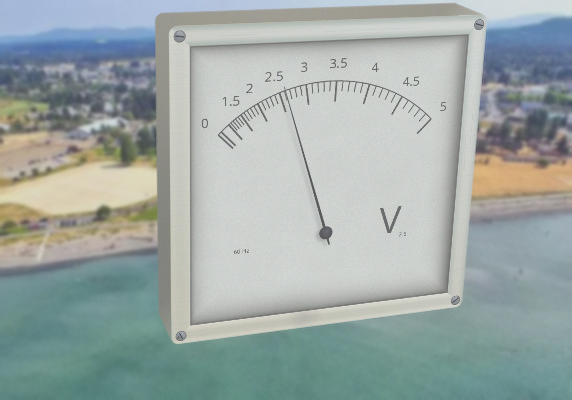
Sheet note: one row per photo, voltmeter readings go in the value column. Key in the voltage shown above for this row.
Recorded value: 2.6 V
